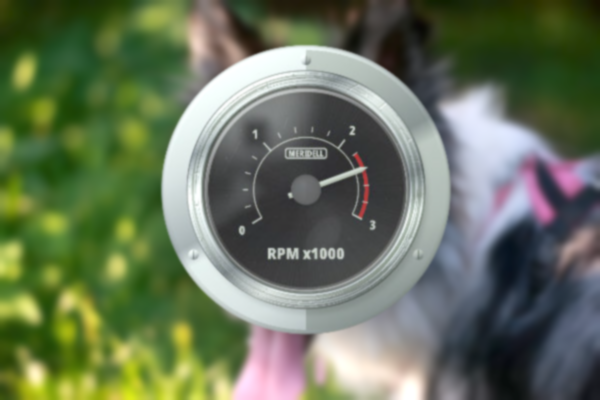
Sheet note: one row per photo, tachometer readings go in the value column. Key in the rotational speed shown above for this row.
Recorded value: 2400 rpm
